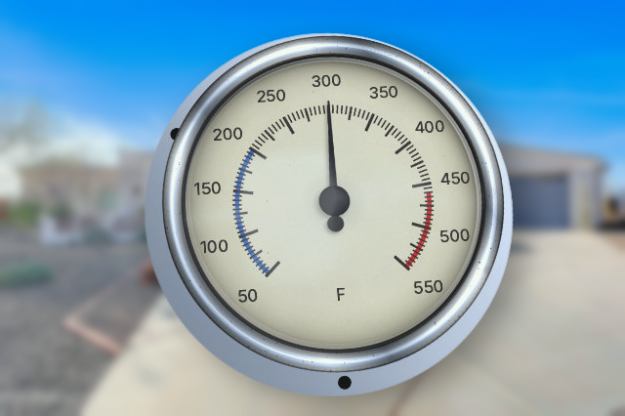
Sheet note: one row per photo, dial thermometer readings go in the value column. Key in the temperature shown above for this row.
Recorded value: 300 °F
